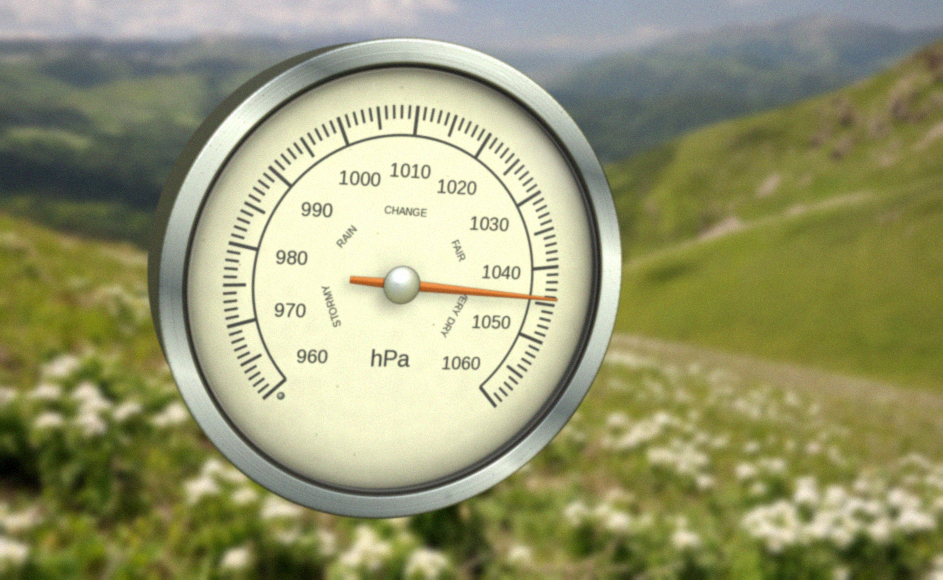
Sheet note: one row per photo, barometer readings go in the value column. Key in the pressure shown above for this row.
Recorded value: 1044 hPa
